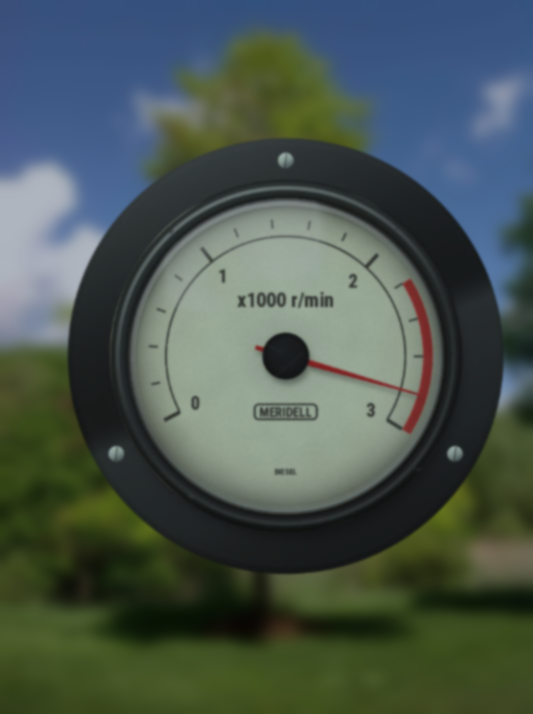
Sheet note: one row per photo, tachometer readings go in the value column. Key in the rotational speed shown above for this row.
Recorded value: 2800 rpm
